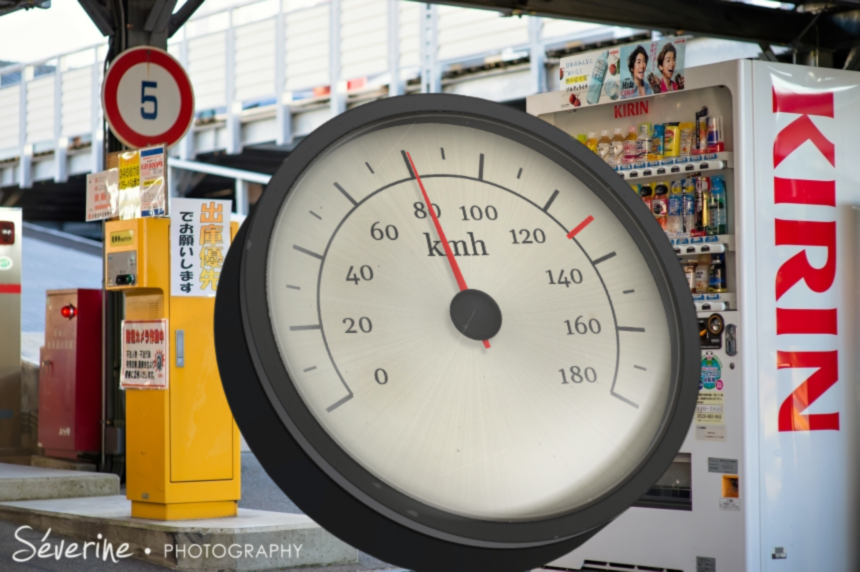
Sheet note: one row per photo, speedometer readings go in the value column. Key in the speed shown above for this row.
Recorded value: 80 km/h
